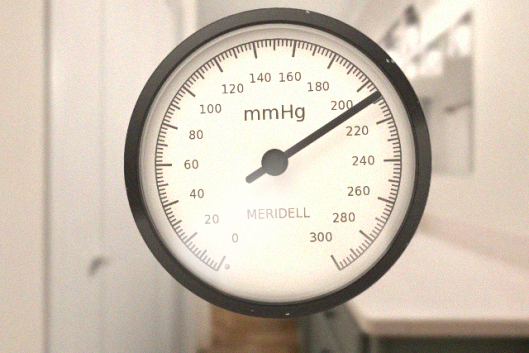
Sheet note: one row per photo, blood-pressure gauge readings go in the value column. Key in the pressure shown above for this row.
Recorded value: 208 mmHg
